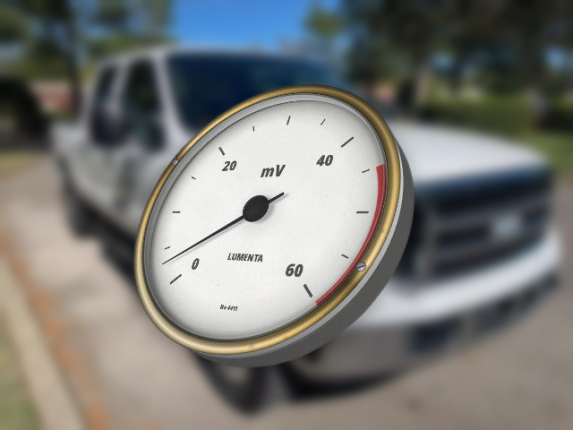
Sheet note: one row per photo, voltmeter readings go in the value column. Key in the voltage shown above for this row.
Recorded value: 2.5 mV
